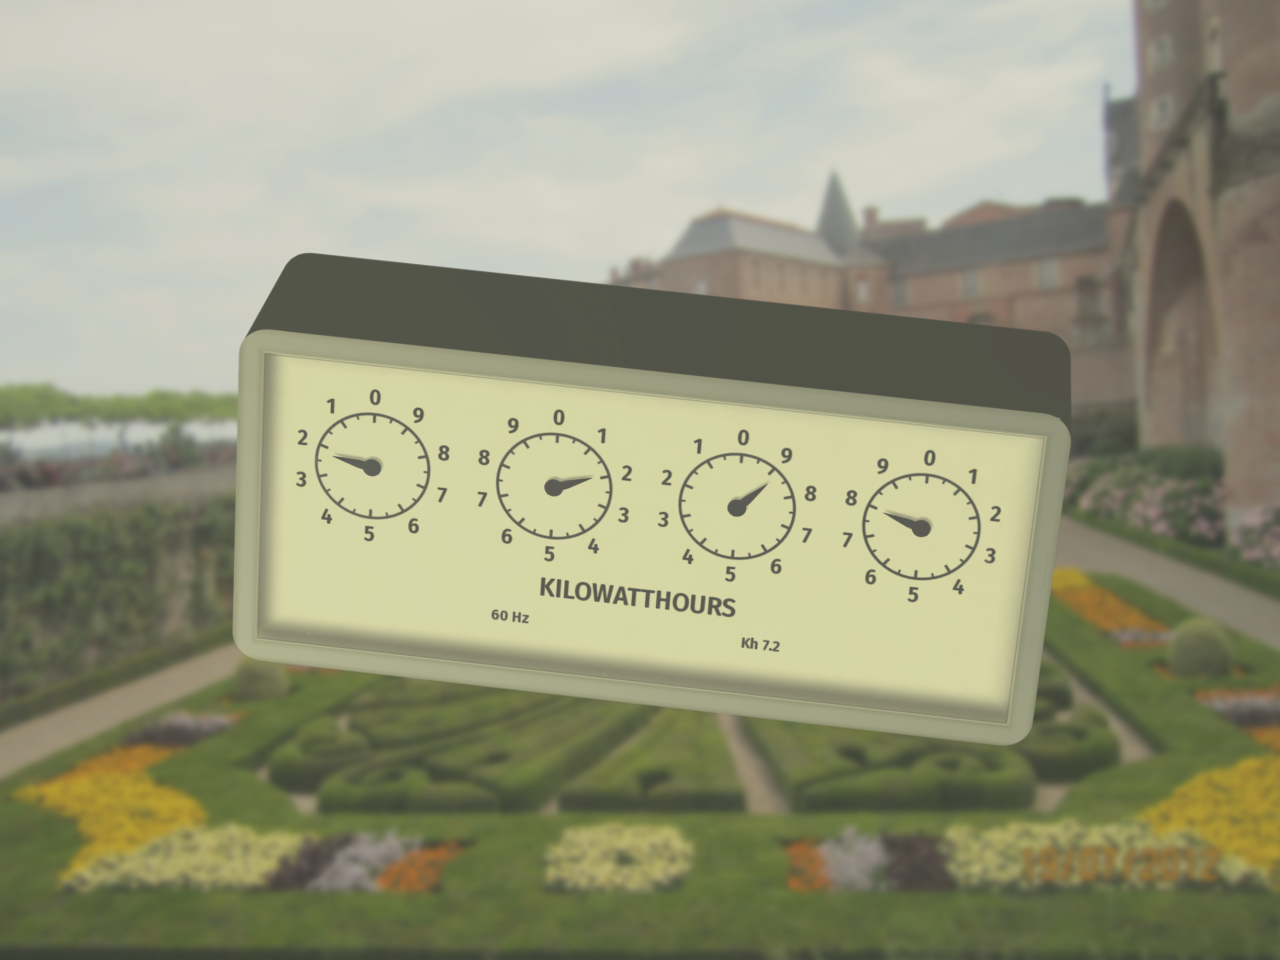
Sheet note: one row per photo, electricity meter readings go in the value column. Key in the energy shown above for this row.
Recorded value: 2188 kWh
